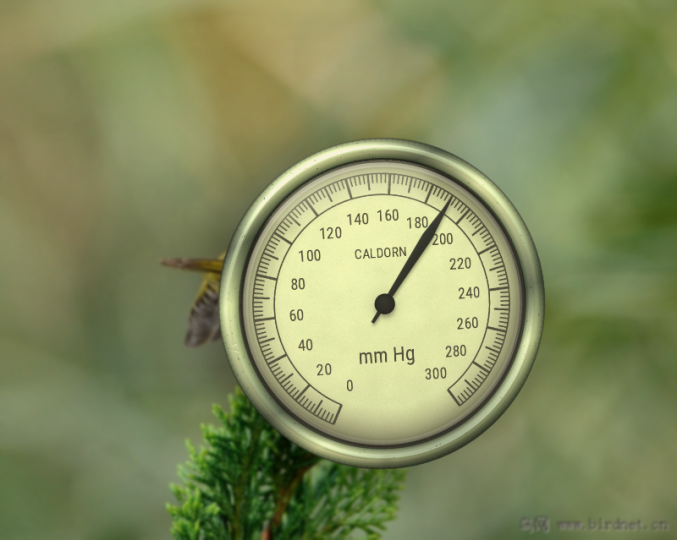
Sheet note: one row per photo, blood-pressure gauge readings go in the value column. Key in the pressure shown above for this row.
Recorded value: 190 mmHg
